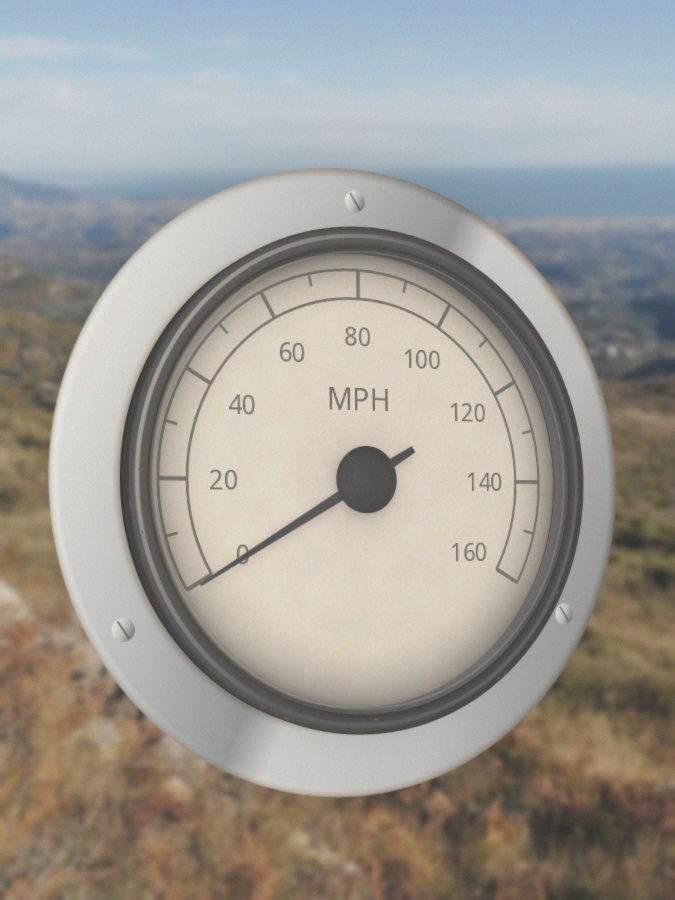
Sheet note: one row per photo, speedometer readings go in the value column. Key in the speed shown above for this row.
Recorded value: 0 mph
